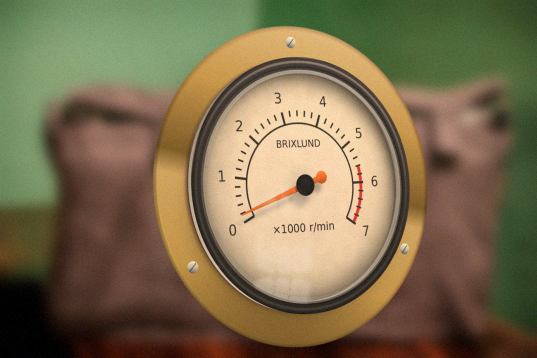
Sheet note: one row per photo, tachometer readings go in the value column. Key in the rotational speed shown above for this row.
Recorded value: 200 rpm
